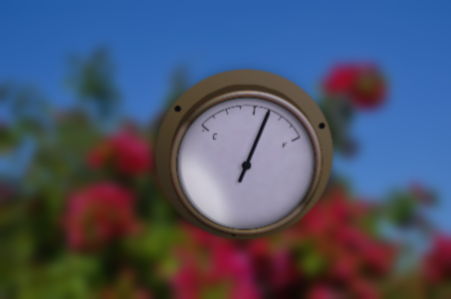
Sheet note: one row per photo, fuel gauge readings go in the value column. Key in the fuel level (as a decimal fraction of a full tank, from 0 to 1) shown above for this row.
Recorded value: 0.625
